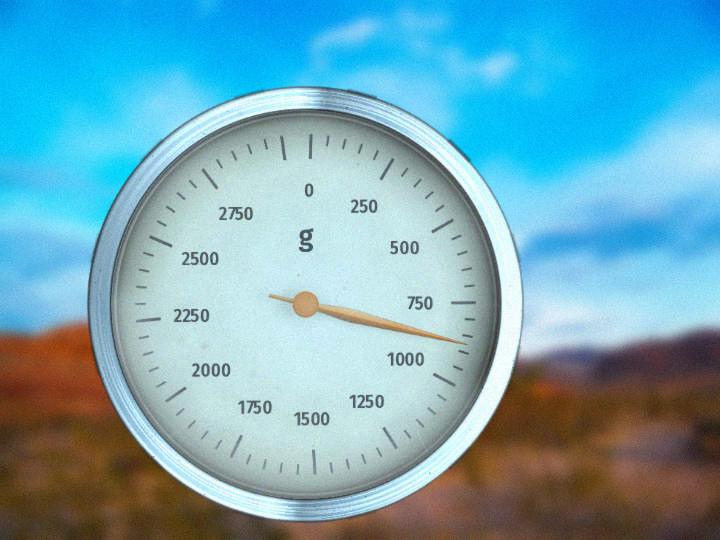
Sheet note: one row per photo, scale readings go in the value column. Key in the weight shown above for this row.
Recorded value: 875 g
